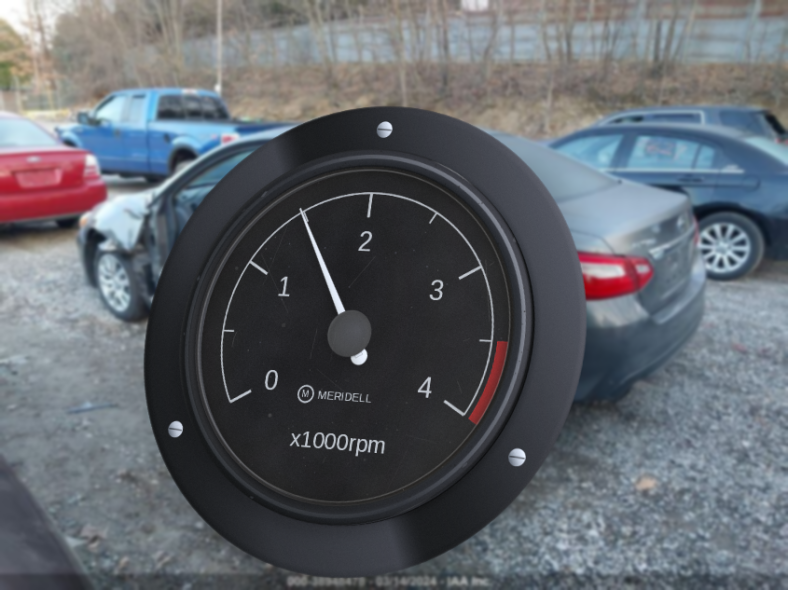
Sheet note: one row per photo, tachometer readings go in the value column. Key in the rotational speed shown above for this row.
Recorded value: 1500 rpm
